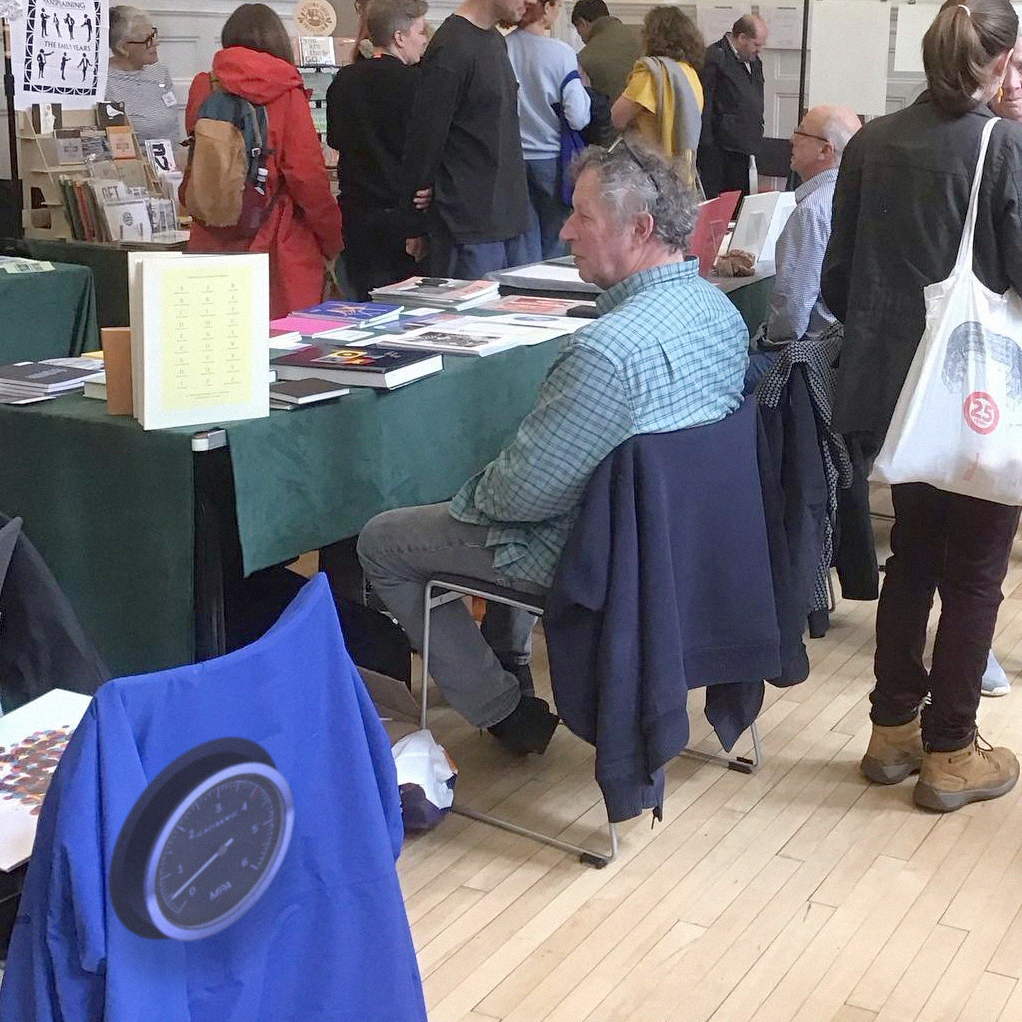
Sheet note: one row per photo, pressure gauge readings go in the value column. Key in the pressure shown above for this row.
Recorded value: 0.5 MPa
